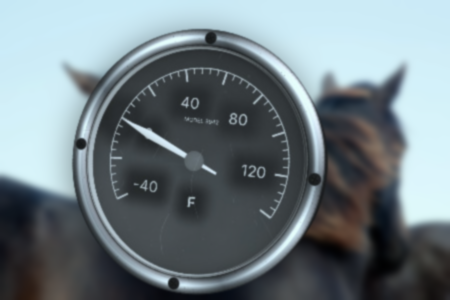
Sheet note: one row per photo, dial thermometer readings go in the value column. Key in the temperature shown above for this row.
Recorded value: 0 °F
